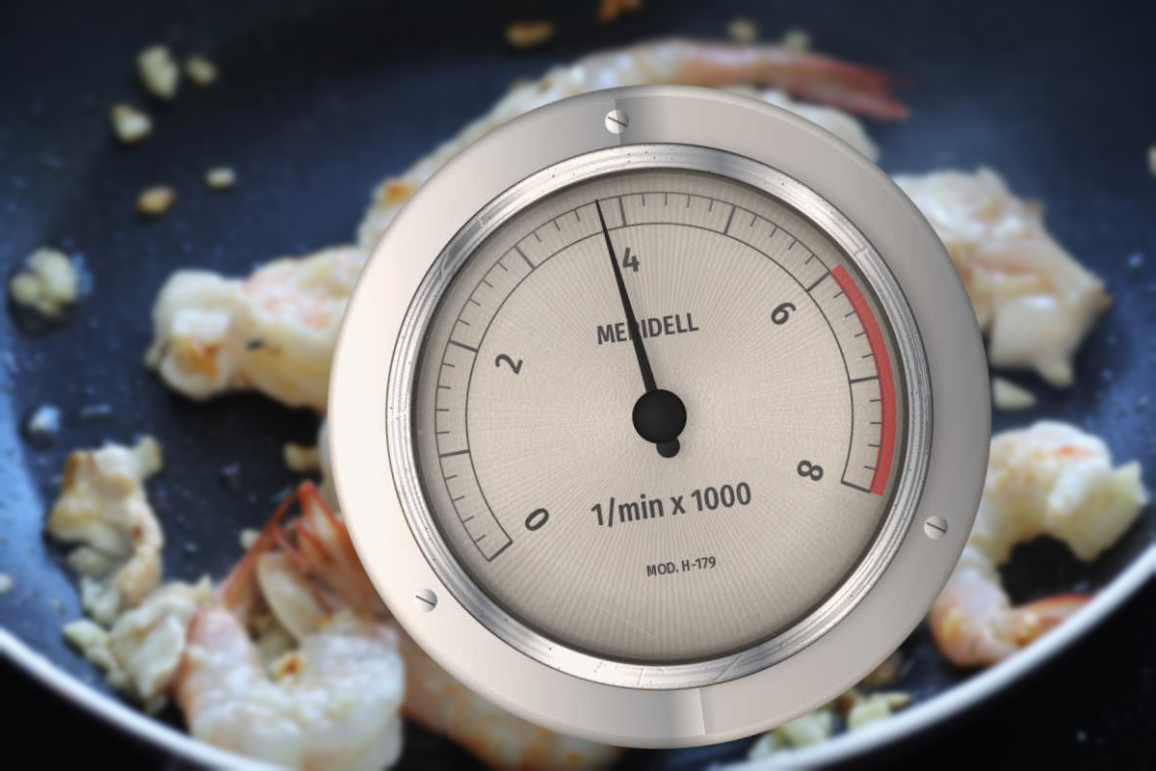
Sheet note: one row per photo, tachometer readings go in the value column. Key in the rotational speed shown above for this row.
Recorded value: 3800 rpm
